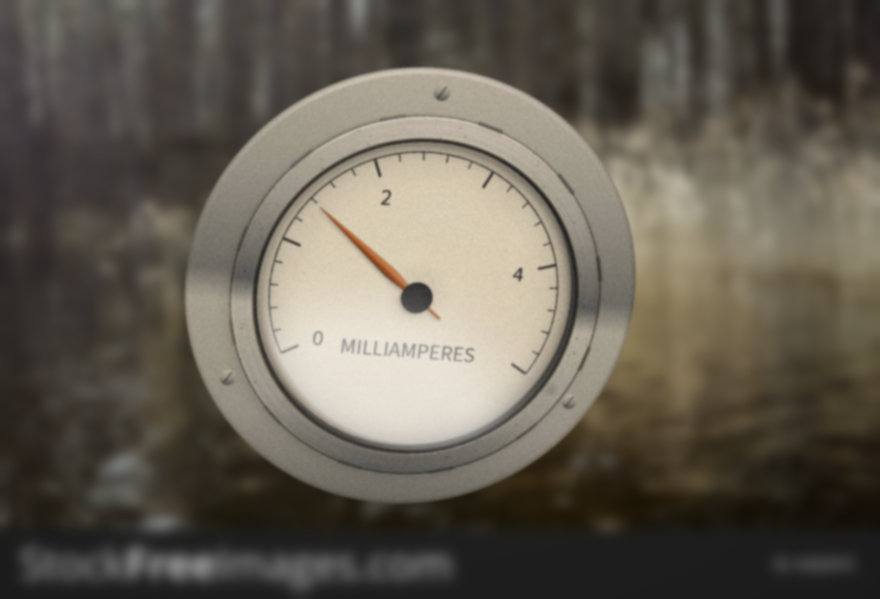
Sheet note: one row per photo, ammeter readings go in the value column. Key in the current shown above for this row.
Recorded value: 1.4 mA
